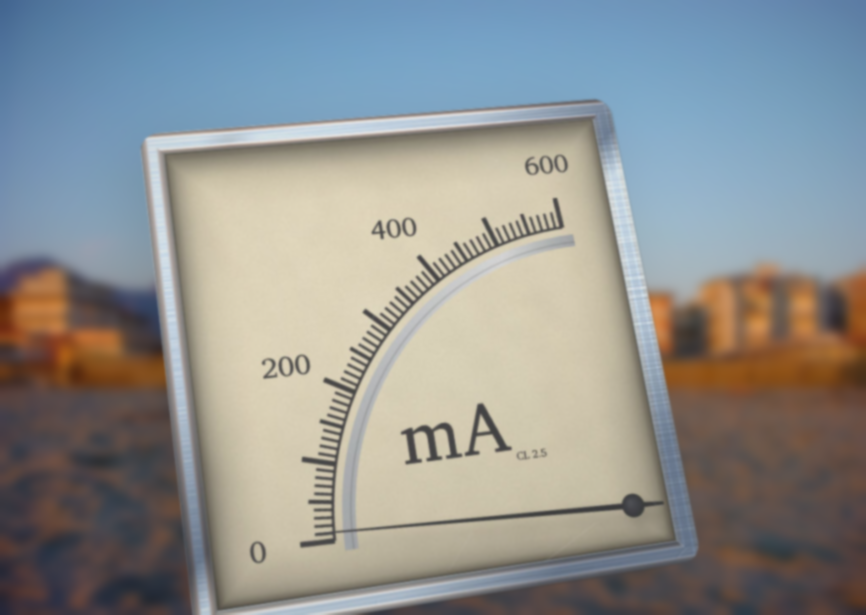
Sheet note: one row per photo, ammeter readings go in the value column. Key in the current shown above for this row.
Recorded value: 10 mA
